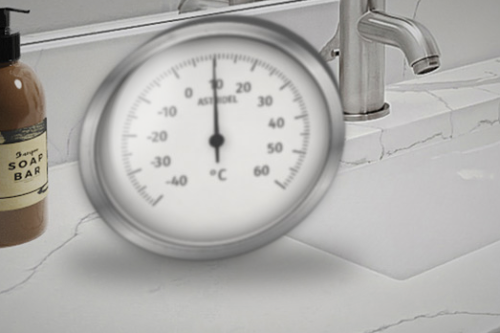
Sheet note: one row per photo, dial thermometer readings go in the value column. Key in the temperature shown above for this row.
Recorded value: 10 °C
